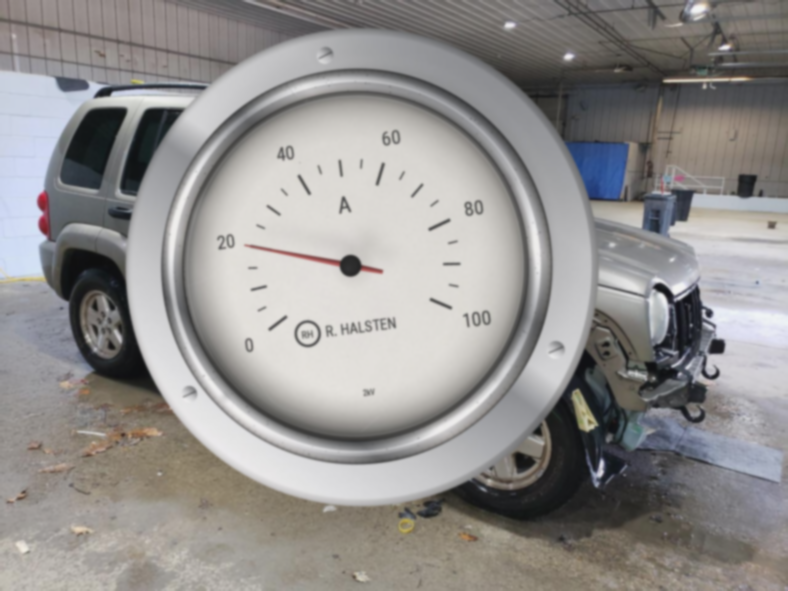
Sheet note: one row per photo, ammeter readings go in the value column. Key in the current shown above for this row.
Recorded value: 20 A
